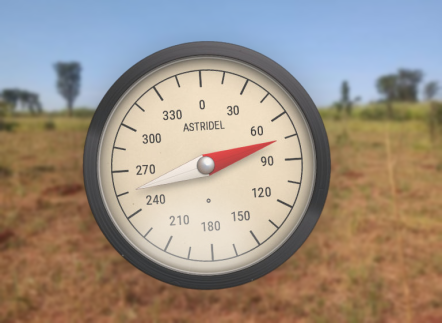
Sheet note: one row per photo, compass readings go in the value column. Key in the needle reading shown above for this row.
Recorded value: 75 °
